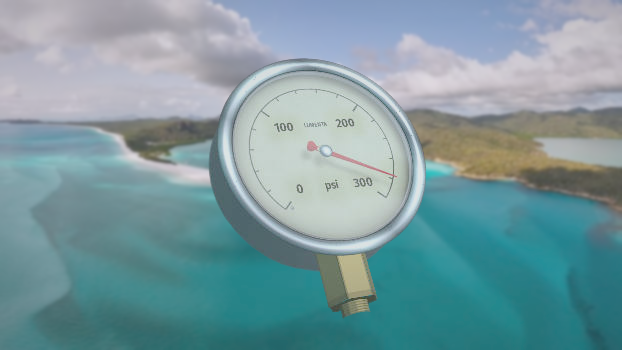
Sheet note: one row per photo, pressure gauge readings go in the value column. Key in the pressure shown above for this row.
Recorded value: 280 psi
